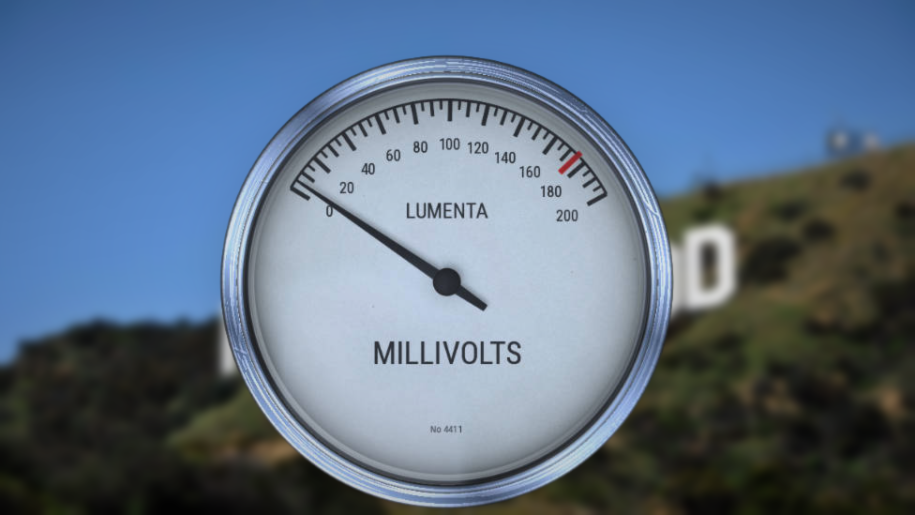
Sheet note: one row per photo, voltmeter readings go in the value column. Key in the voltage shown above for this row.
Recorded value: 5 mV
